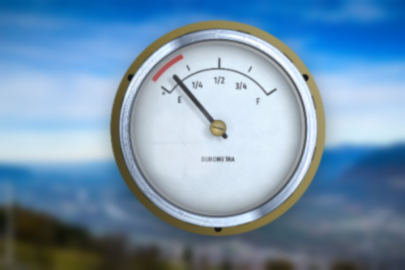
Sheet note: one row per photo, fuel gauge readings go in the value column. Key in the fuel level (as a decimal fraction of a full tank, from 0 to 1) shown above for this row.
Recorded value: 0.125
